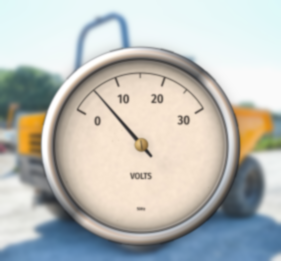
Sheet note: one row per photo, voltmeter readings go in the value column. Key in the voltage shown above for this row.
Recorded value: 5 V
